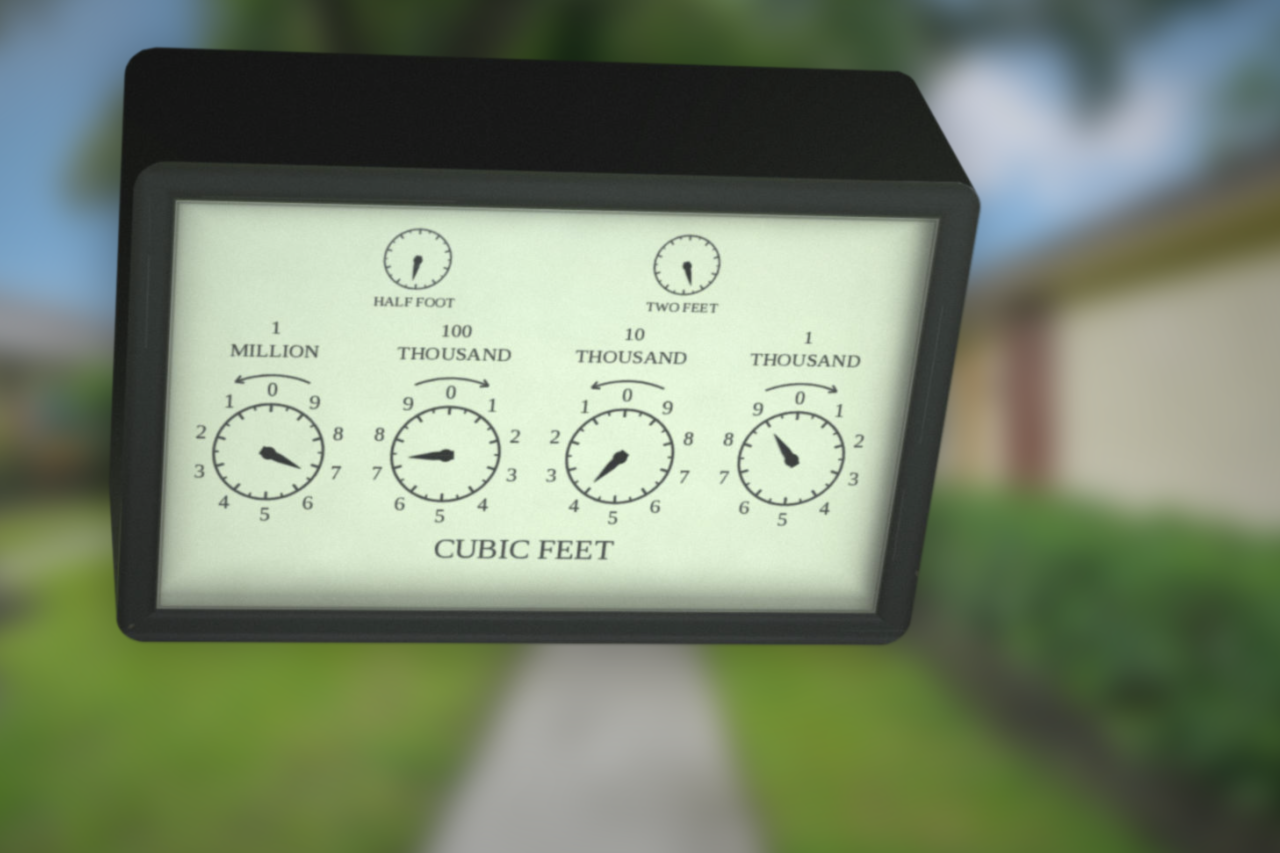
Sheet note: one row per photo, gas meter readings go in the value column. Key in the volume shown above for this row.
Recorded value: 673900 ft³
